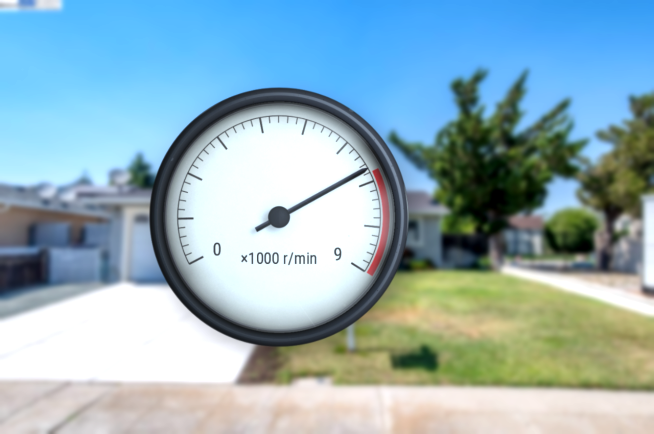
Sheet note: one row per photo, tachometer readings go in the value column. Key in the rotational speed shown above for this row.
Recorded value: 6700 rpm
